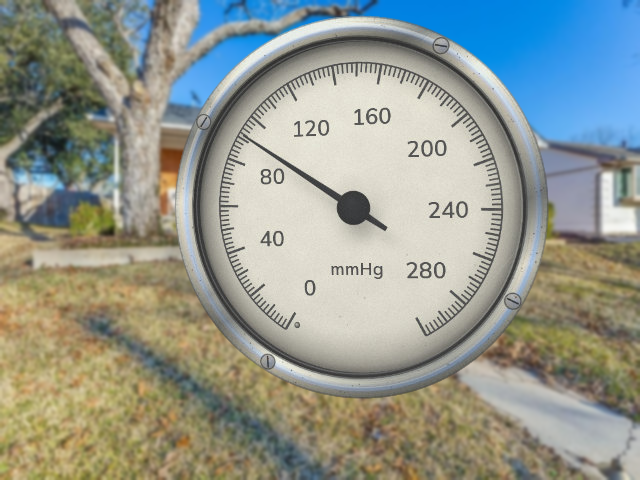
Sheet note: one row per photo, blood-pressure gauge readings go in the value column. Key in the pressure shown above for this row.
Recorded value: 92 mmHg
